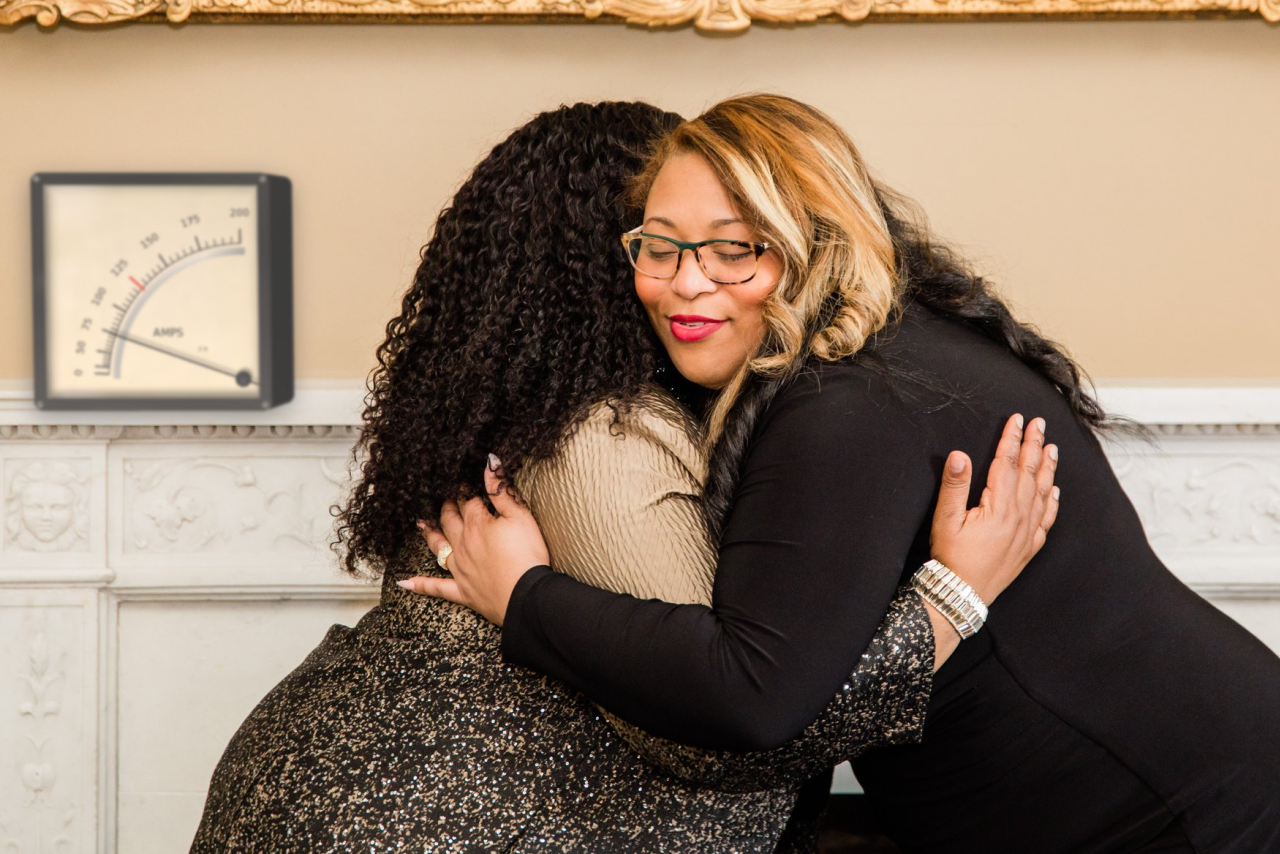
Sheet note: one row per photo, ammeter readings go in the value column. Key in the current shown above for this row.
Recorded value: 75 A
